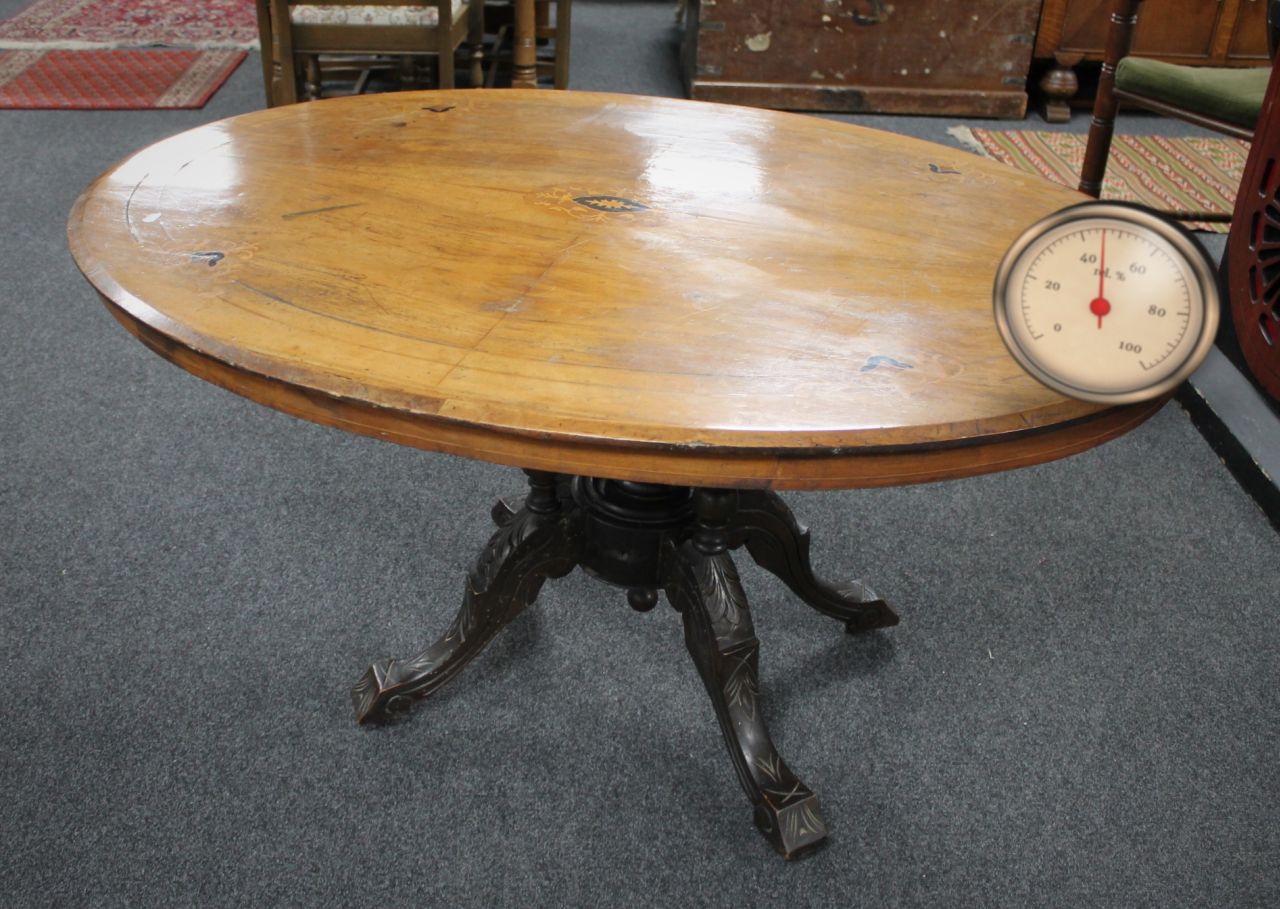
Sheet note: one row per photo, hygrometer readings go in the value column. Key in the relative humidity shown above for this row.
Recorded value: 46 %
